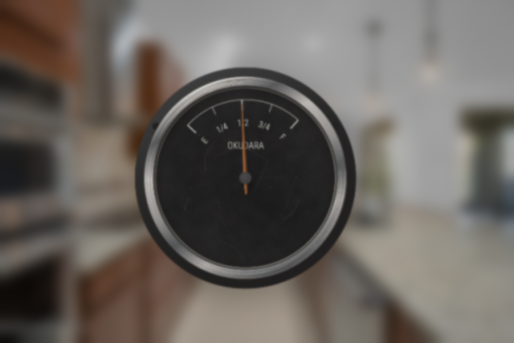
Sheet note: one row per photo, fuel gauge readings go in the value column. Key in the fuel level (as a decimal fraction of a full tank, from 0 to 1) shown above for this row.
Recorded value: 0.5
